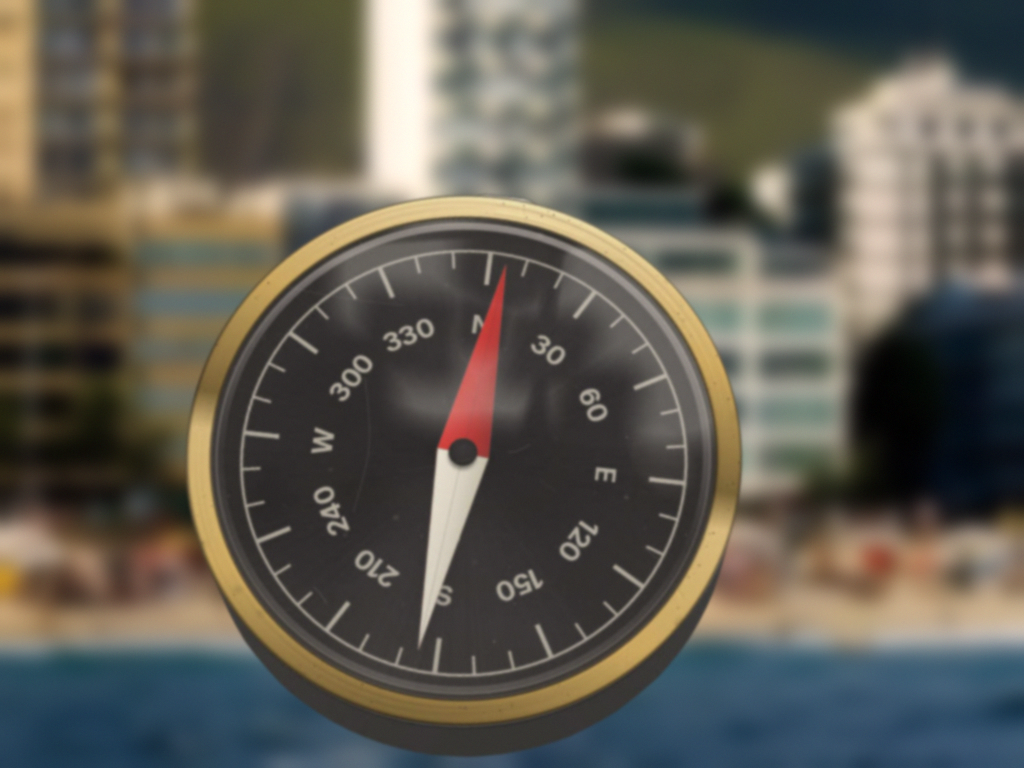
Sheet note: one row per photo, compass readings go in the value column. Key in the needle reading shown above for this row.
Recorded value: 5 °
